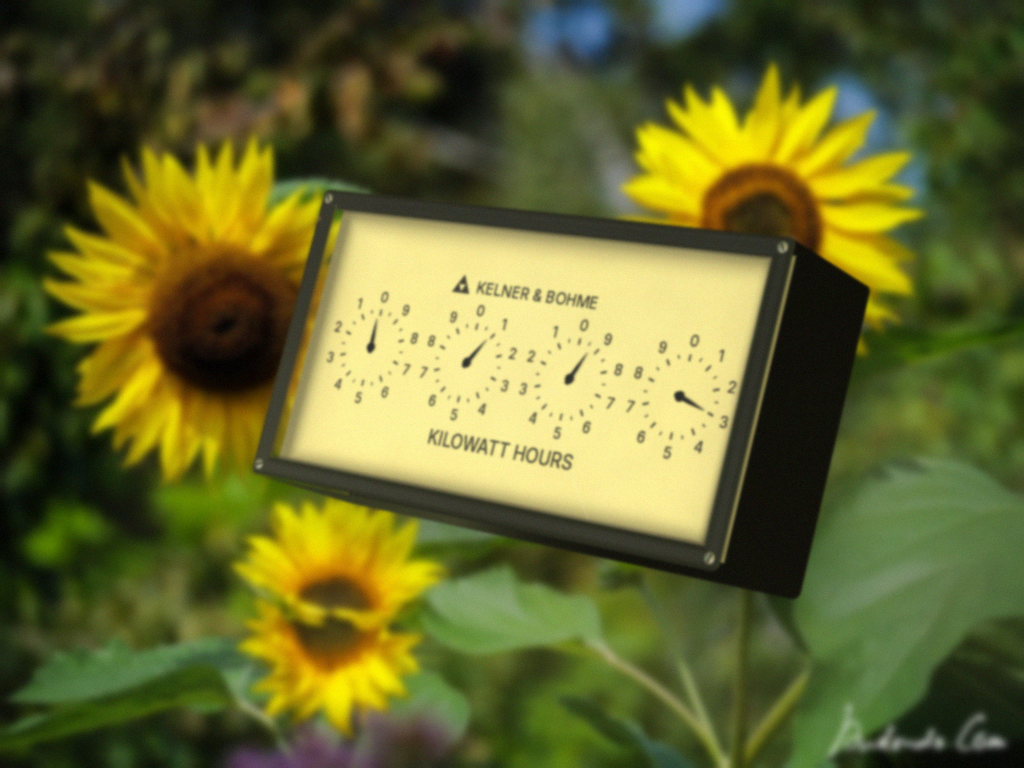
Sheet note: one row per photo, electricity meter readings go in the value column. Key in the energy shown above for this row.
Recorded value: 93 kWh
